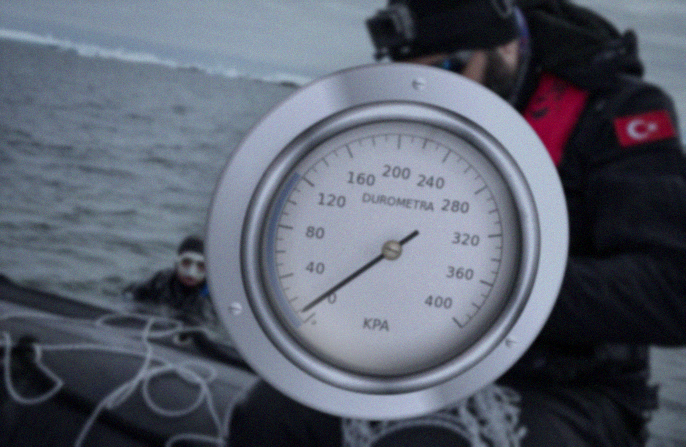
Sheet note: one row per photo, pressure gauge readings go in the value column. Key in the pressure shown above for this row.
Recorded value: 10 kPa
